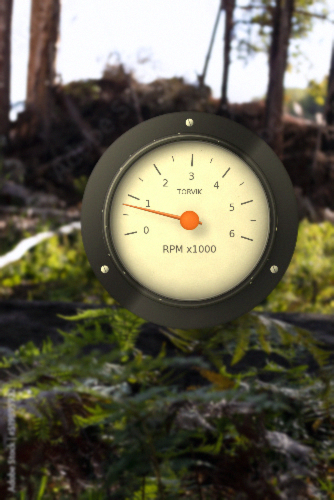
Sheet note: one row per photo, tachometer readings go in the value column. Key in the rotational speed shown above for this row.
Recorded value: 750 rpm
